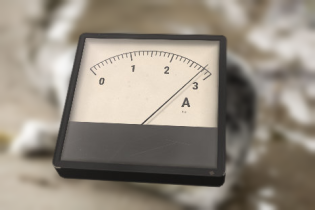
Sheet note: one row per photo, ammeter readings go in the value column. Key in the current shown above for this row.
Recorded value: 2.8 A
